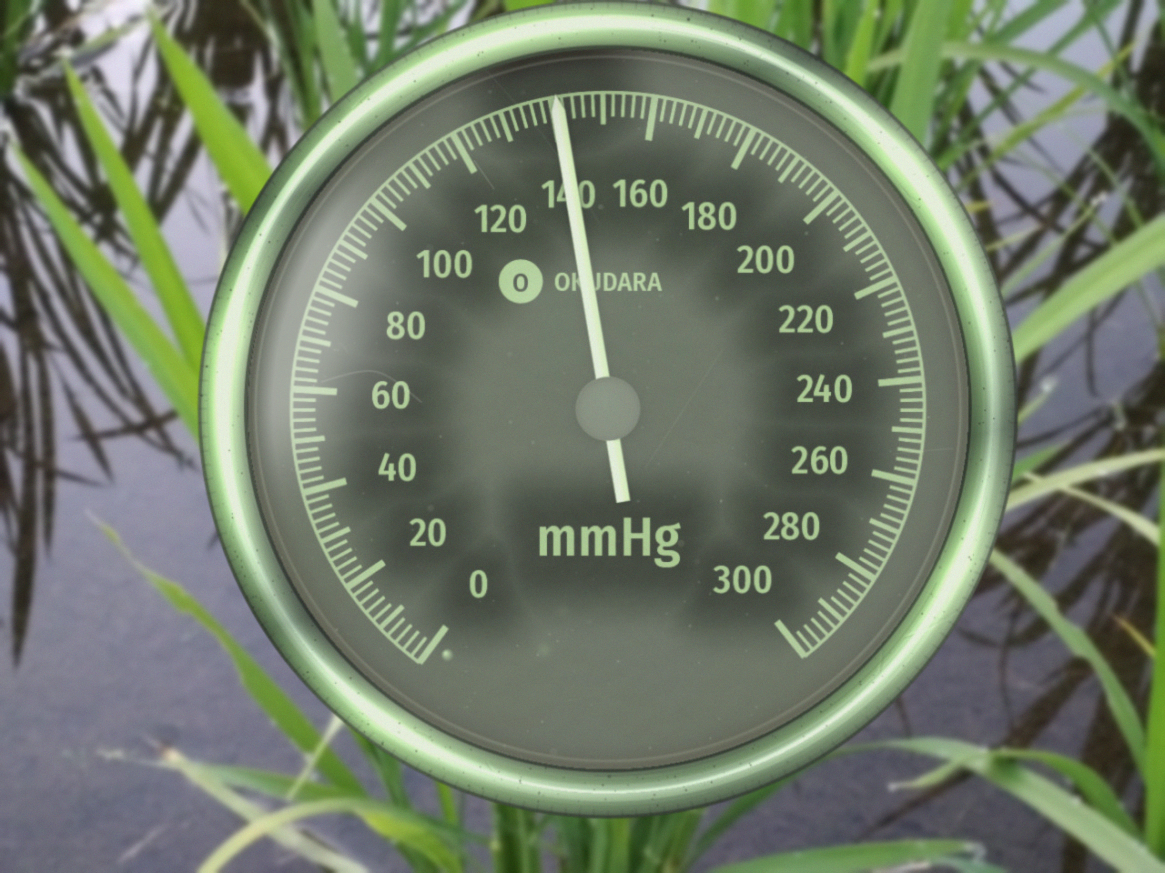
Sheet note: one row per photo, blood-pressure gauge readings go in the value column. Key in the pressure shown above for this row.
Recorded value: 141 mmHg
